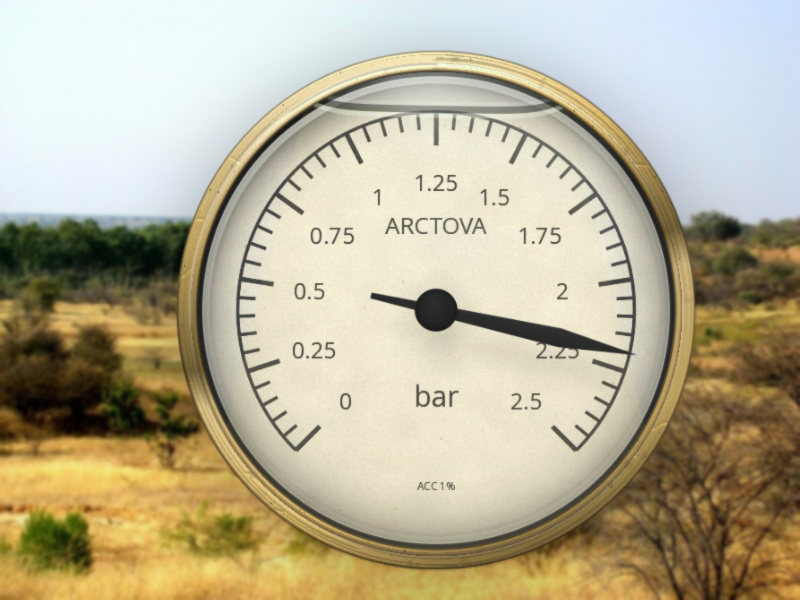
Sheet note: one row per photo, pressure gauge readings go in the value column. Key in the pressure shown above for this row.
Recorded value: 2.2 bar
